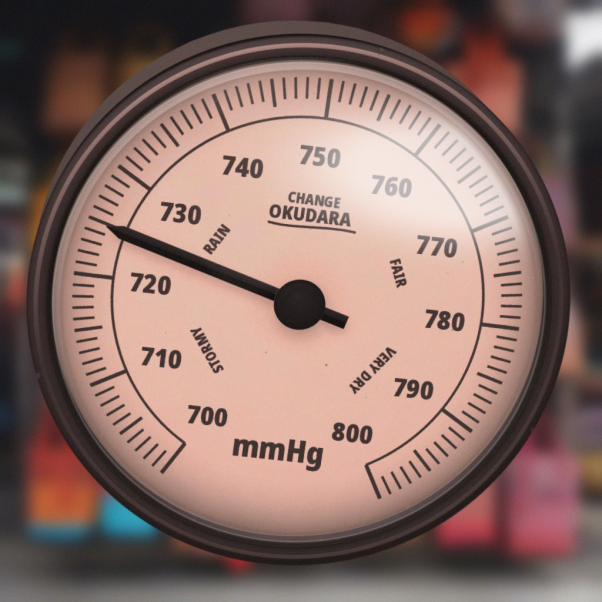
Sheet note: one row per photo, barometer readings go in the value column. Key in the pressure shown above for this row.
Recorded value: 725 mmHg
